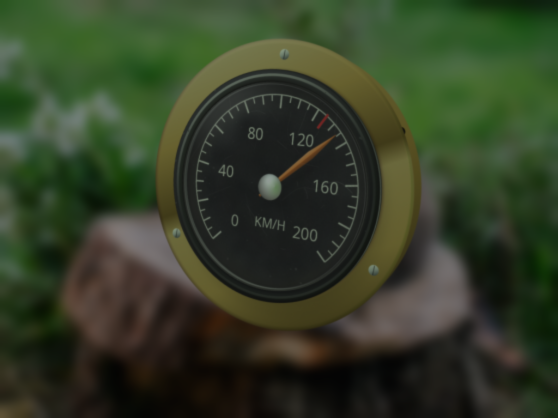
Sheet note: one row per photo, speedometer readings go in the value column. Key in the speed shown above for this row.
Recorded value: 135 km/h
